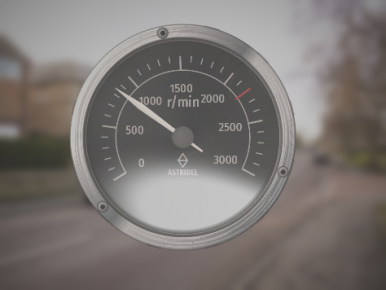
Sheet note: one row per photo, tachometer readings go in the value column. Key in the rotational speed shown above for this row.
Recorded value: 850 rpm
